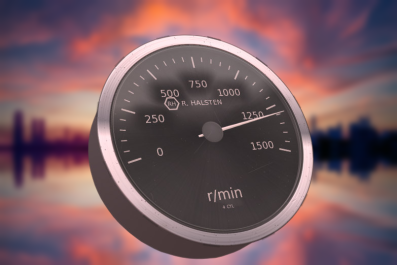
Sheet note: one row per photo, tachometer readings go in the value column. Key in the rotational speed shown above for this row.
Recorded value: 1300 rpm
